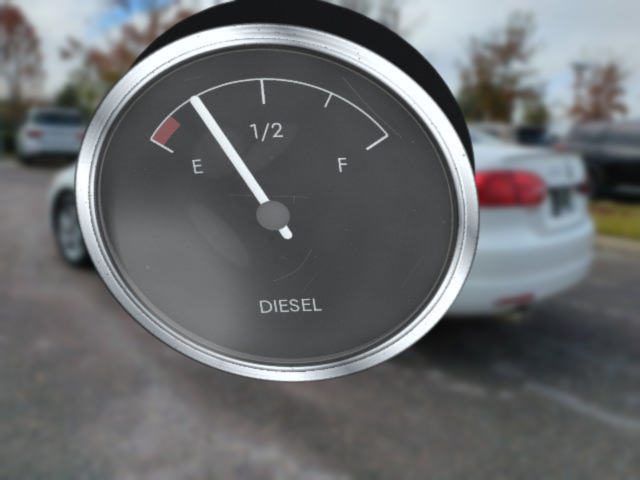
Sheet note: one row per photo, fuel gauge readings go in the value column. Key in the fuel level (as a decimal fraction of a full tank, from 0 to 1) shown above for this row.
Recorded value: 0.25
